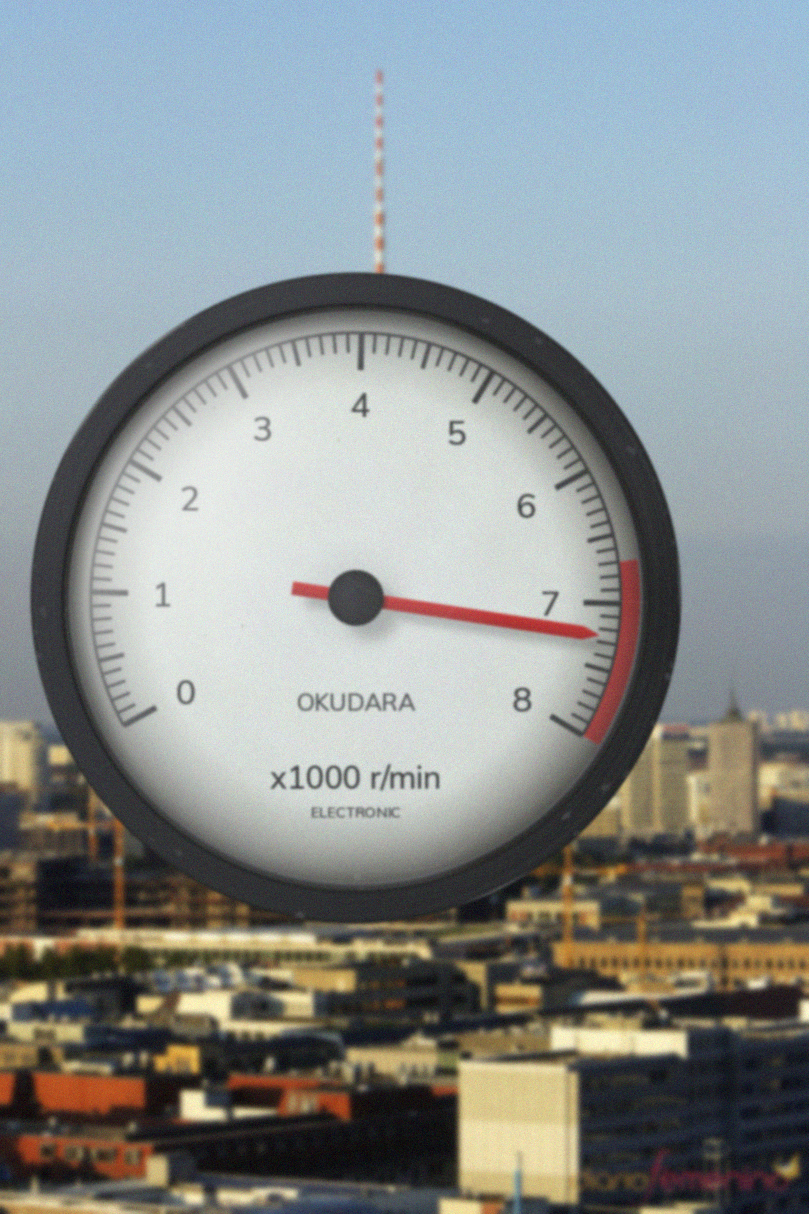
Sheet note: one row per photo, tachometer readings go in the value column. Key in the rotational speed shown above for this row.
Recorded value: 7250 rpm
